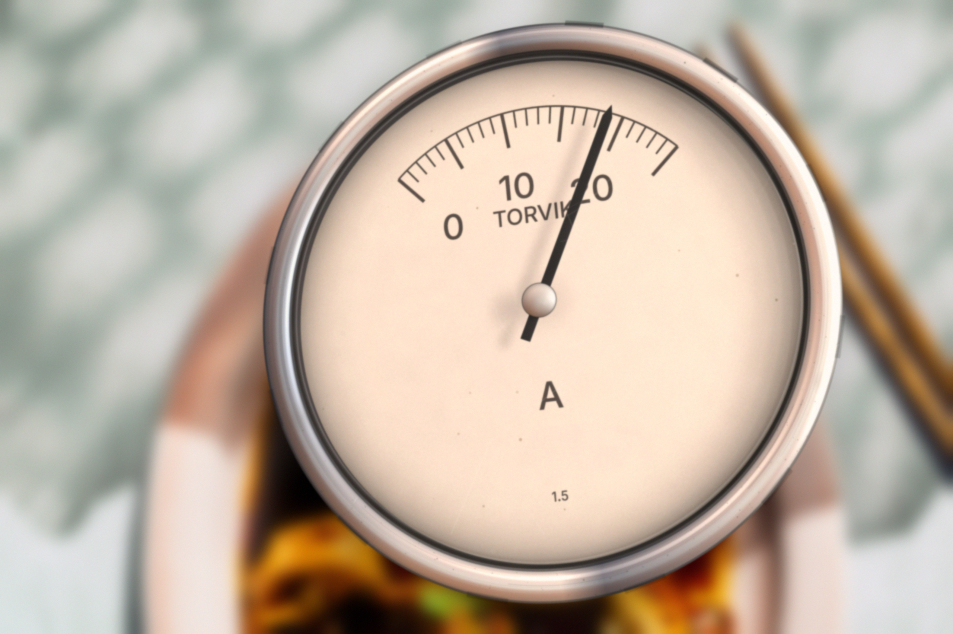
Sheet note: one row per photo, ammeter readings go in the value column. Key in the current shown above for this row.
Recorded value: 19 A
